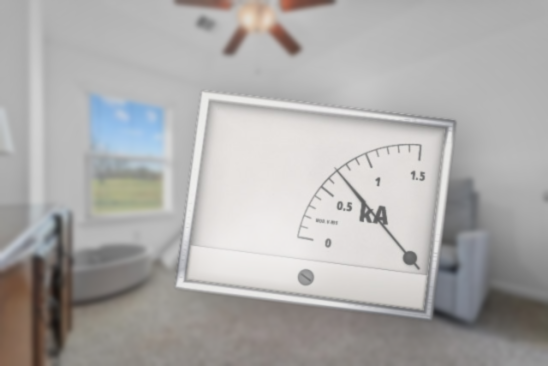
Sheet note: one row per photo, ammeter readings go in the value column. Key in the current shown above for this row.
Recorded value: 0.7 kA
